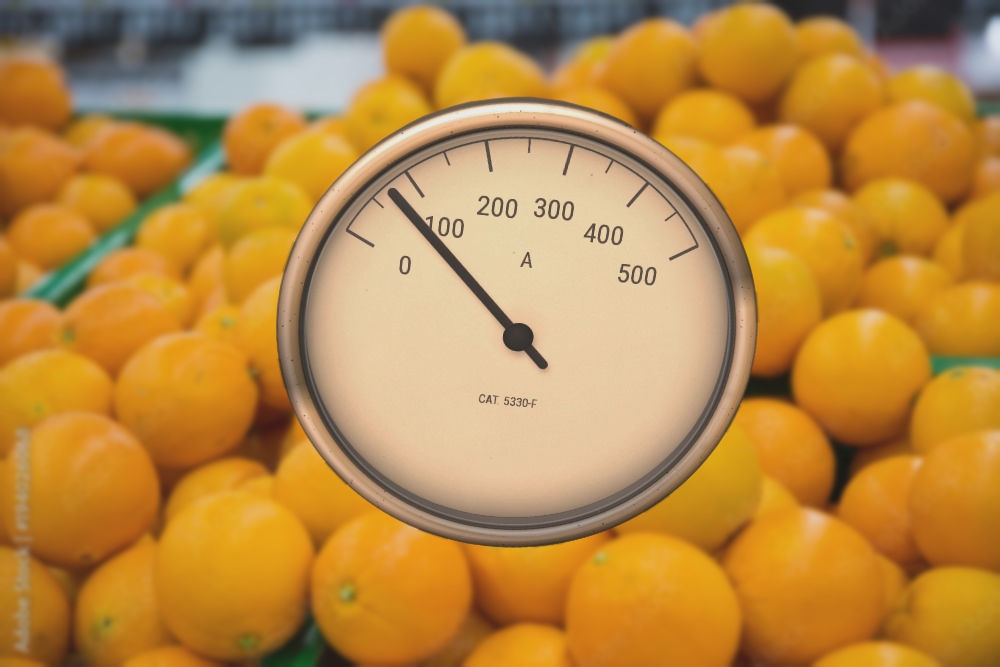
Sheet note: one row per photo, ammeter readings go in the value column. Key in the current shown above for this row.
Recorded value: 75 A
